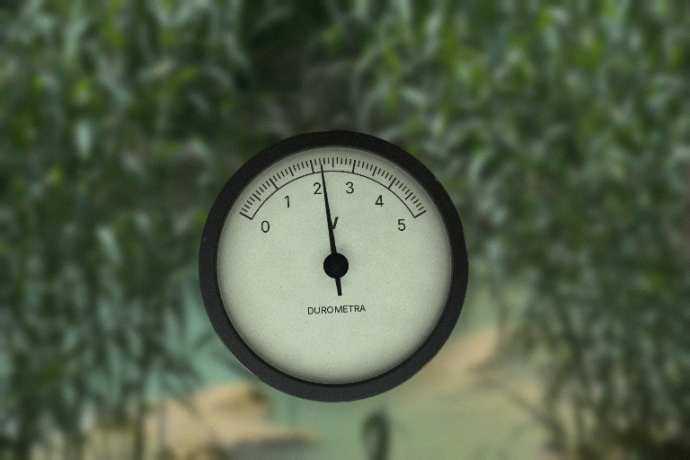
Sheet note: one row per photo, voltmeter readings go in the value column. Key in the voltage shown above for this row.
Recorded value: 2.2 V
